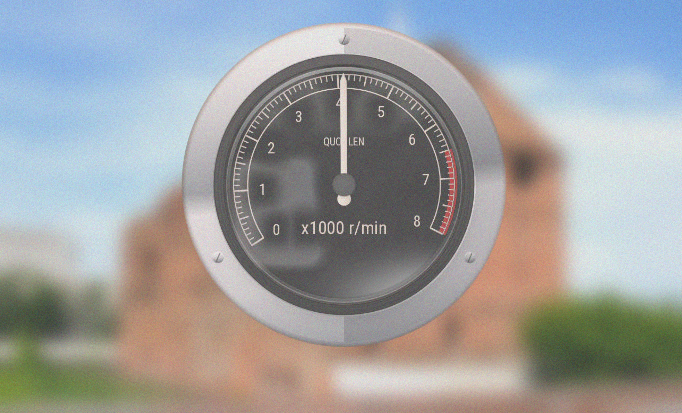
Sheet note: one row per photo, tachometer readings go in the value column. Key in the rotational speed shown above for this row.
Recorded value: 4100 rpm
